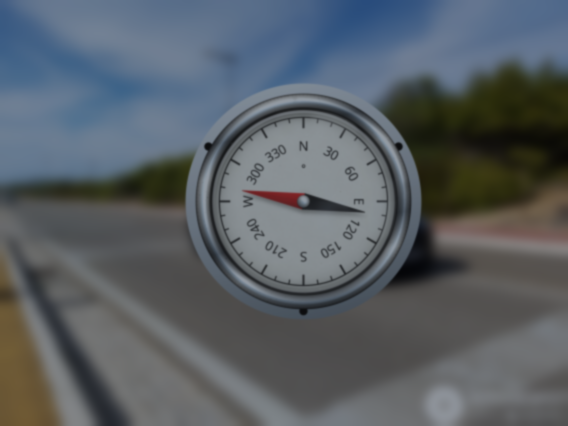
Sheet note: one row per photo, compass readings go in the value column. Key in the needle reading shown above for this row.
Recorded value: 280 °
